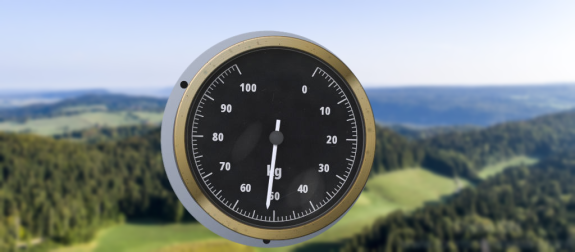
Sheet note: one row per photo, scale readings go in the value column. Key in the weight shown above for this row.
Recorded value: 52 kg
